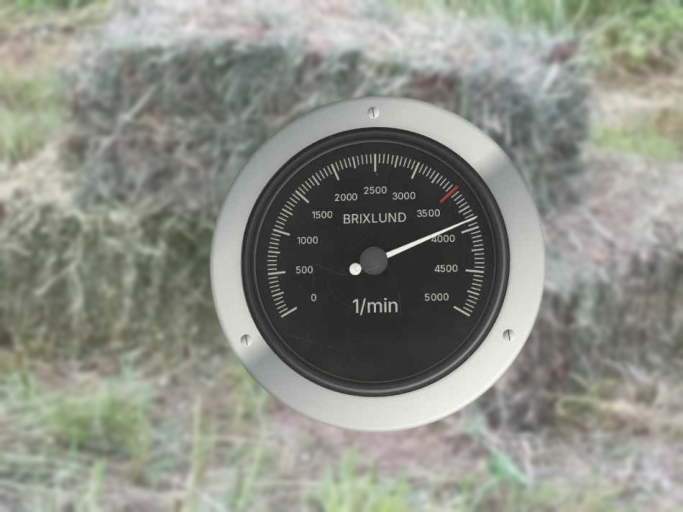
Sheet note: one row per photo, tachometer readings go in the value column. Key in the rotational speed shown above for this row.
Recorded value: 3900 rpm
